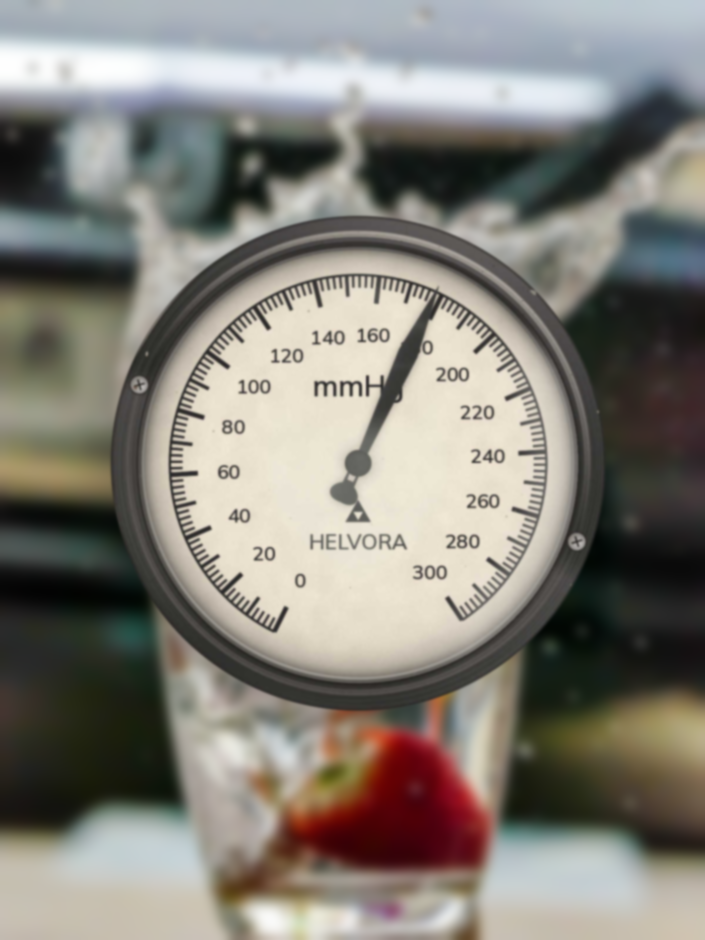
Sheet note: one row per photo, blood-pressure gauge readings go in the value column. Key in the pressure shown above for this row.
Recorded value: 178 mmHg
